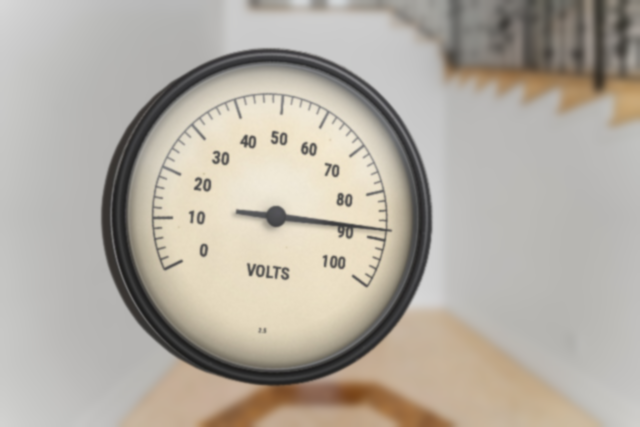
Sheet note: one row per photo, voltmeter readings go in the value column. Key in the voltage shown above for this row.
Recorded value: 88 V
